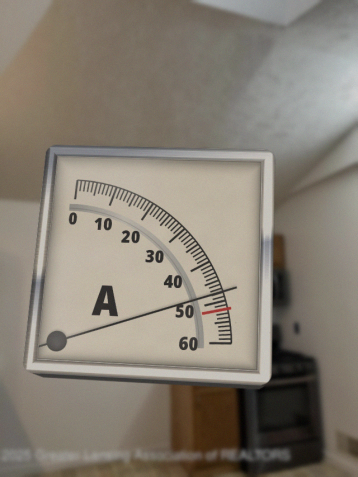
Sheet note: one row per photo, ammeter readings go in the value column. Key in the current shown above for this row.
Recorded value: 48 A
